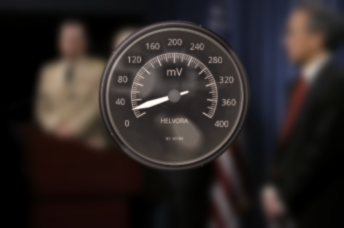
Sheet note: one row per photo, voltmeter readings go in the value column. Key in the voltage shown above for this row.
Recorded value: 20 mV
